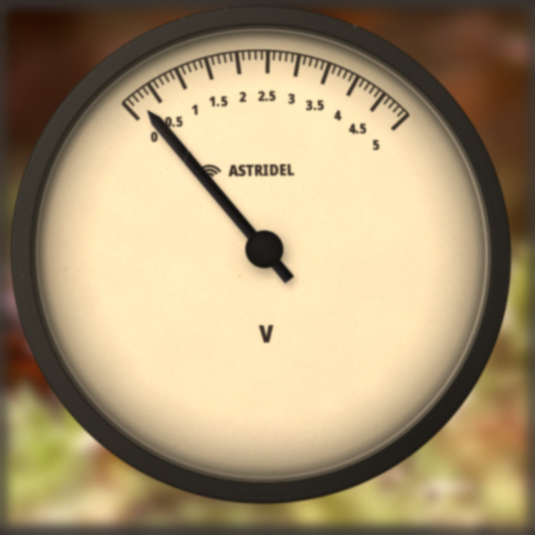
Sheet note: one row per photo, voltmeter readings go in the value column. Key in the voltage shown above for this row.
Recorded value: 0.2 V
